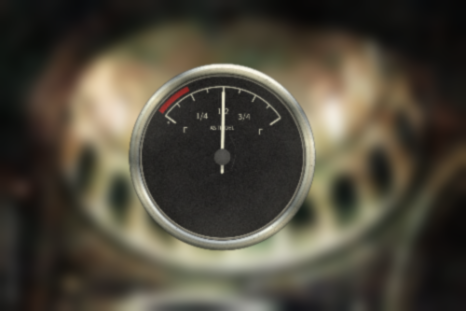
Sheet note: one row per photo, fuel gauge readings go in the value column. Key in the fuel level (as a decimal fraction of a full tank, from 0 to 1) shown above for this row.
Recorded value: 0.5
